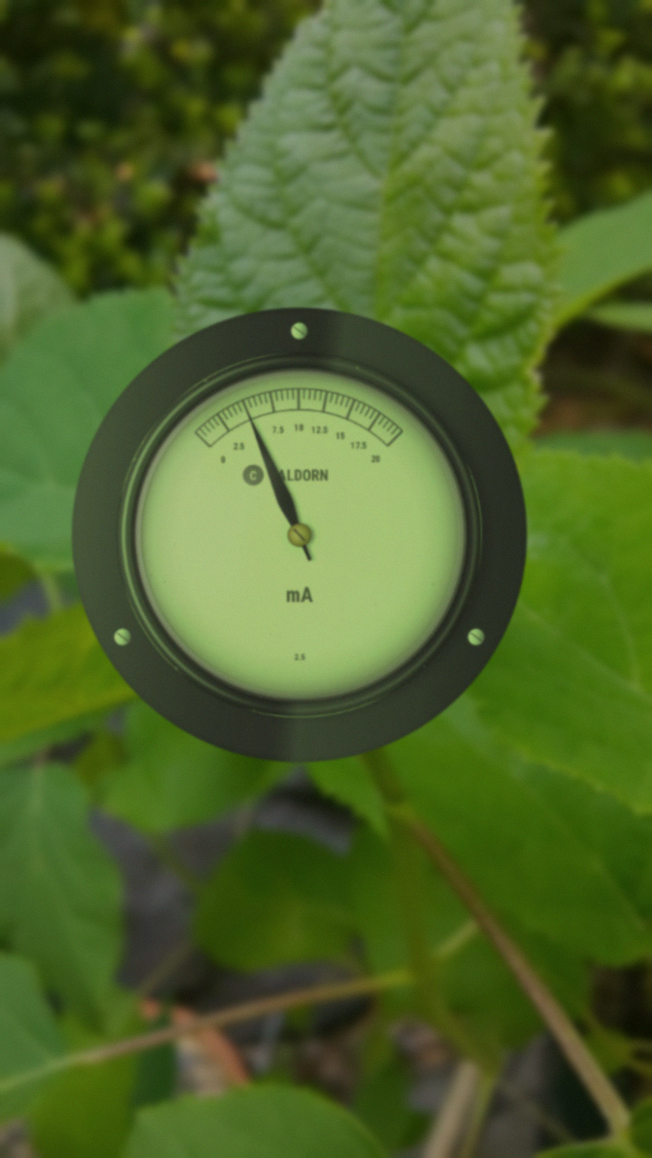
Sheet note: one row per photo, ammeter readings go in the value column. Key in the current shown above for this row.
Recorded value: 5 mA
